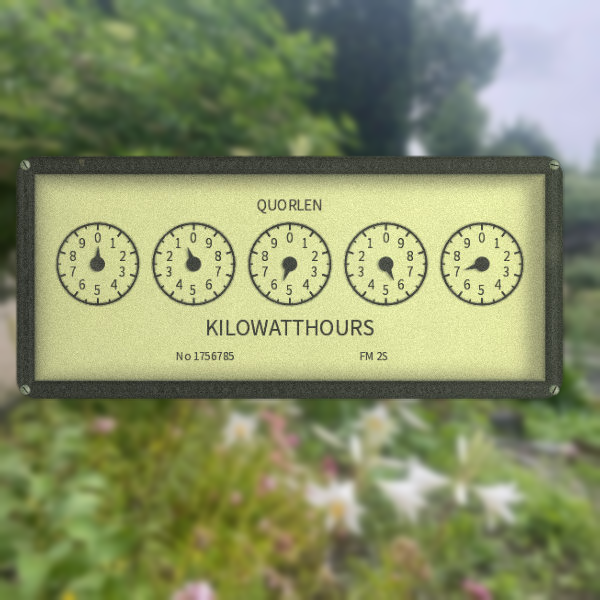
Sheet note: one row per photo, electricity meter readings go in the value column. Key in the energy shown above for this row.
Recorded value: 557 kWh
